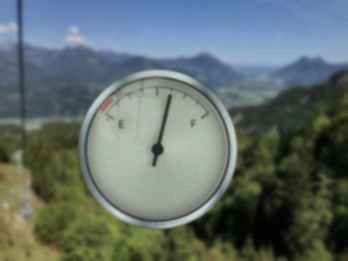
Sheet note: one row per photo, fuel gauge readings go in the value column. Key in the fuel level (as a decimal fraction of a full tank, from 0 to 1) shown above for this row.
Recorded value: 0.625
